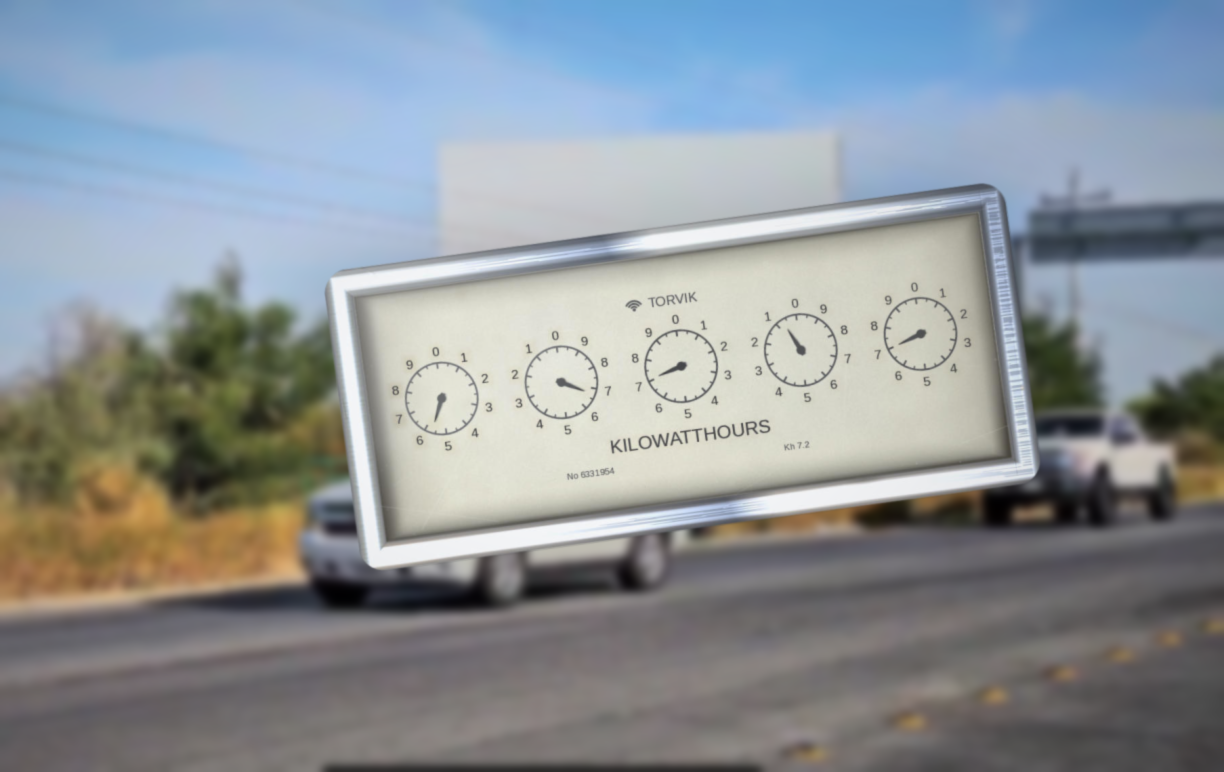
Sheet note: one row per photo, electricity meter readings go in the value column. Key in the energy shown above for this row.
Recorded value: 56707 kWh
